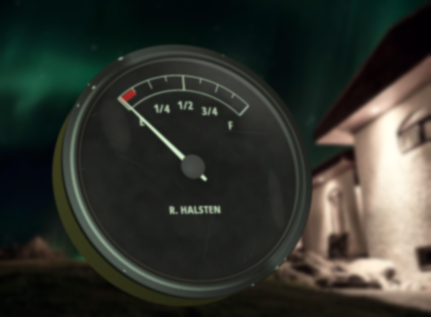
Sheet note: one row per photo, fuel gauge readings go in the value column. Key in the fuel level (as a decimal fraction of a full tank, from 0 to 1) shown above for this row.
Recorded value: 0
